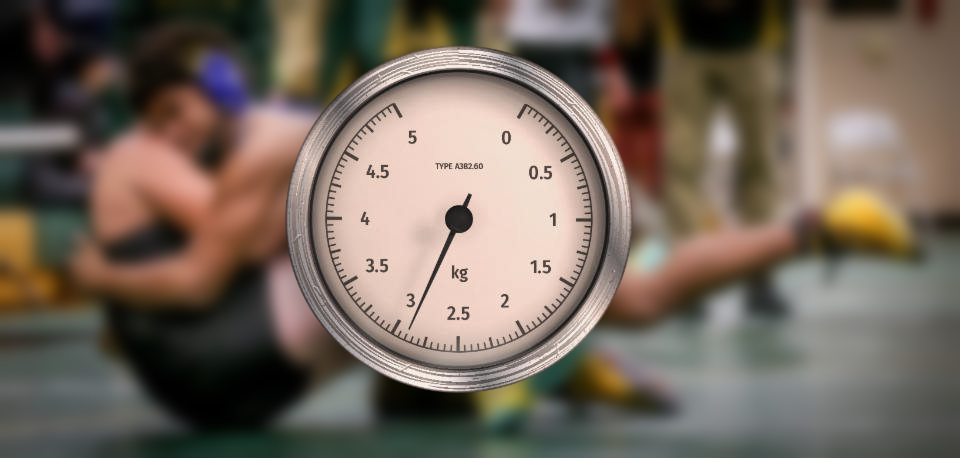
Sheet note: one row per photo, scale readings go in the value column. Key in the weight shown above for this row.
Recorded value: 2.9 kg
